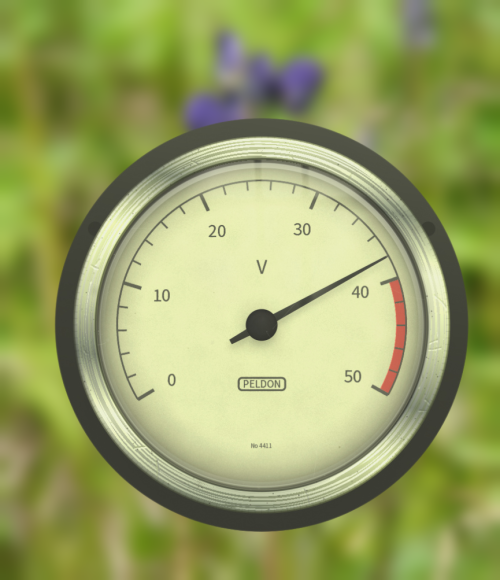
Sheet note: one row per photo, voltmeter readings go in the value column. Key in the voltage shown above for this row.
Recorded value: 38 V
